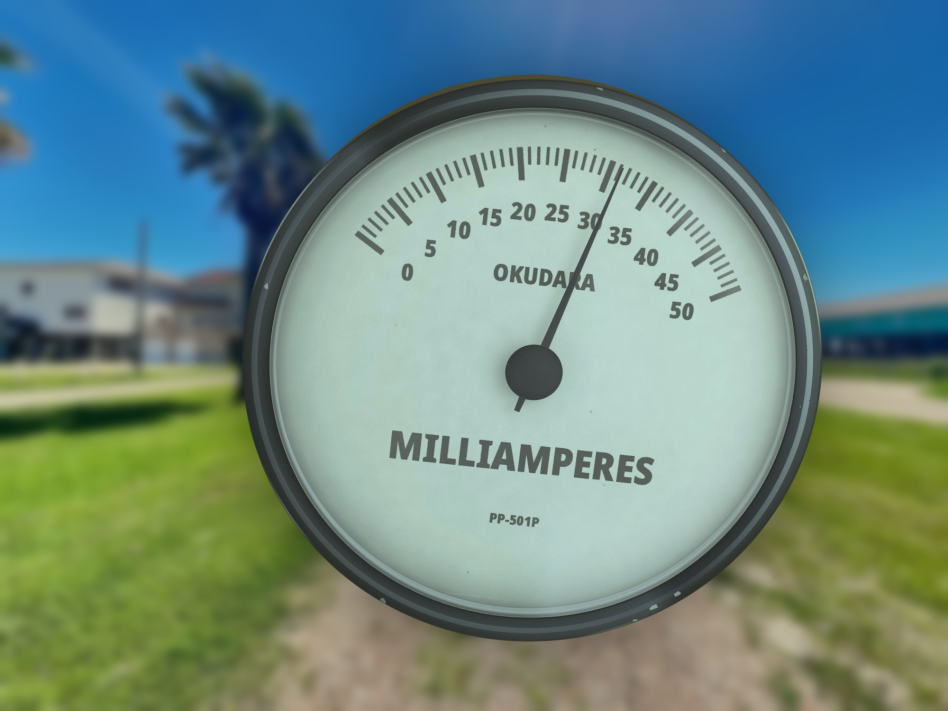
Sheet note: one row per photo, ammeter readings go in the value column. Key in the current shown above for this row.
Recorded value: 31 mA
